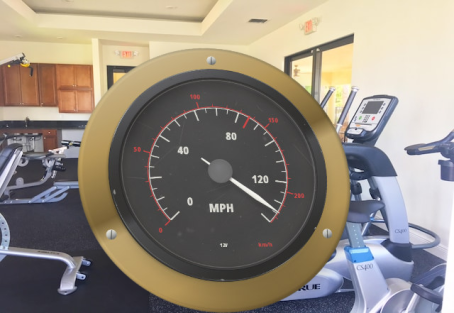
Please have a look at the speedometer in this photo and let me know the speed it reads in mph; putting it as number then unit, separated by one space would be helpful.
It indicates 135 mph
